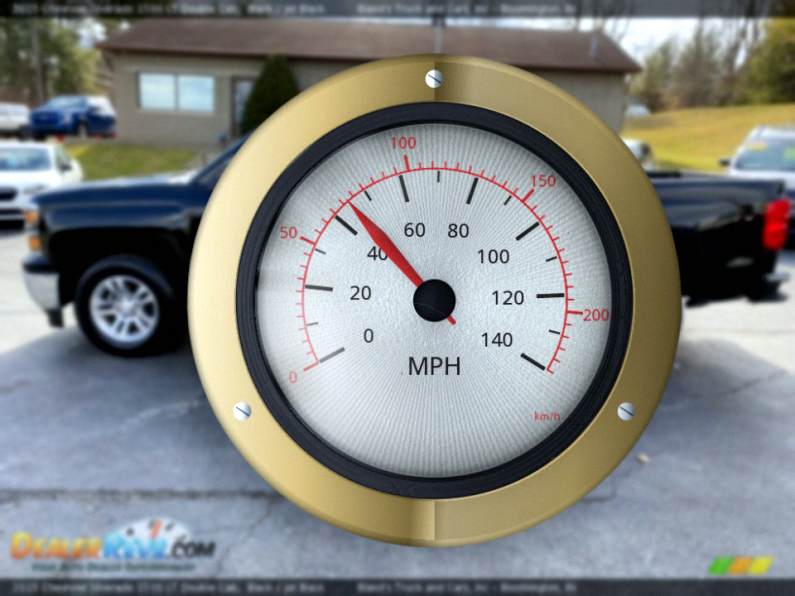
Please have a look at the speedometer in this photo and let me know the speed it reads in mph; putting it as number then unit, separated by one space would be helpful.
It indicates 45 mph
